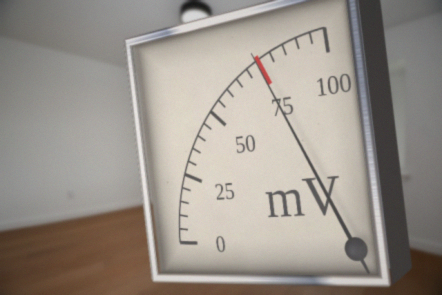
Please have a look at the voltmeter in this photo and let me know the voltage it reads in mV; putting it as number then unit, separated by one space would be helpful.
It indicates 75 mV
